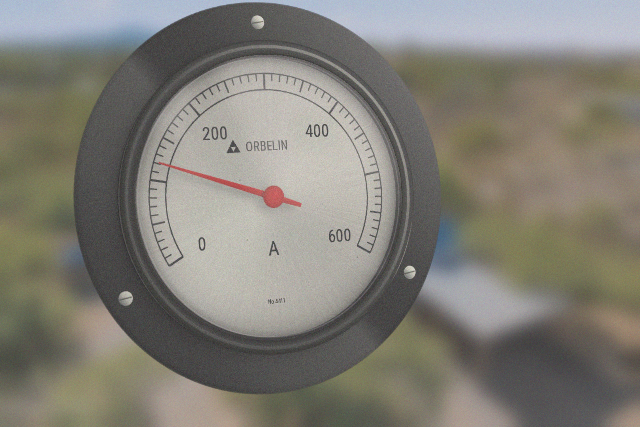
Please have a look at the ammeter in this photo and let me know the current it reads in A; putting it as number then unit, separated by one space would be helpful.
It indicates 120 A
